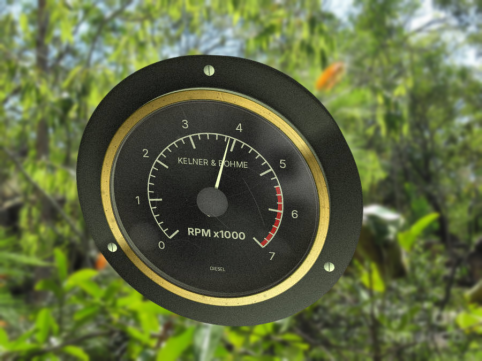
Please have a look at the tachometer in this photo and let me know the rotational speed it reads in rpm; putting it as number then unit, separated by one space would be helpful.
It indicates 3900 rpm
